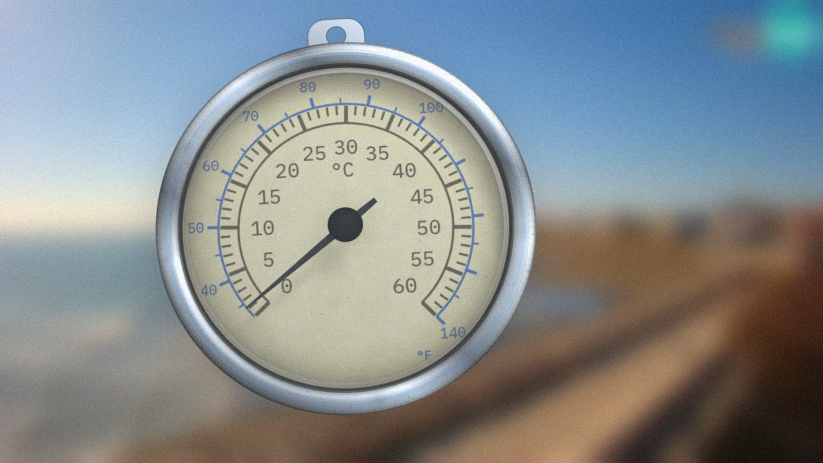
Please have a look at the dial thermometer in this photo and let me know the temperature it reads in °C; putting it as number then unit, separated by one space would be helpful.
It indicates 1 °C
